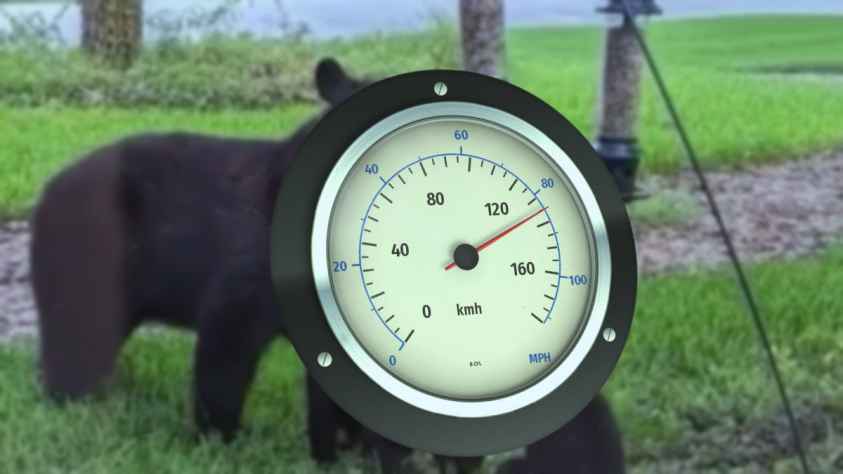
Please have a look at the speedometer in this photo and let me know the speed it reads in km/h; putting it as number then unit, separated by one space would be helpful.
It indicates 135 km/h
